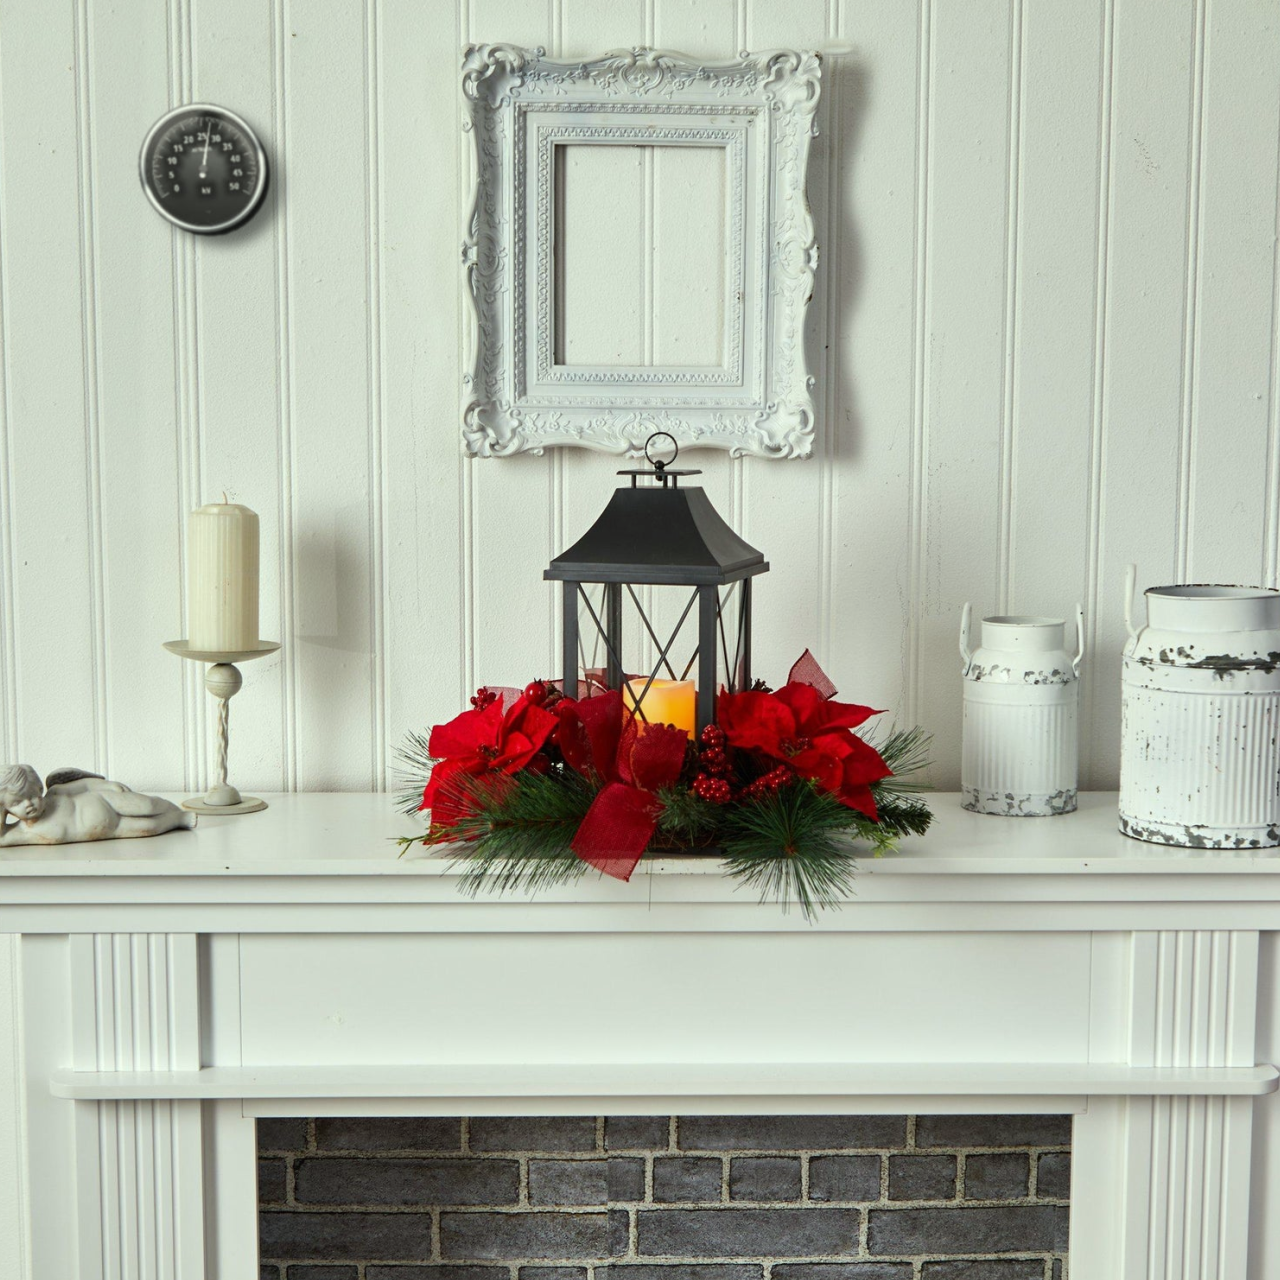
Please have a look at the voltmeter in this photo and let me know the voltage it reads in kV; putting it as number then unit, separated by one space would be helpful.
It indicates 27.5 kV
